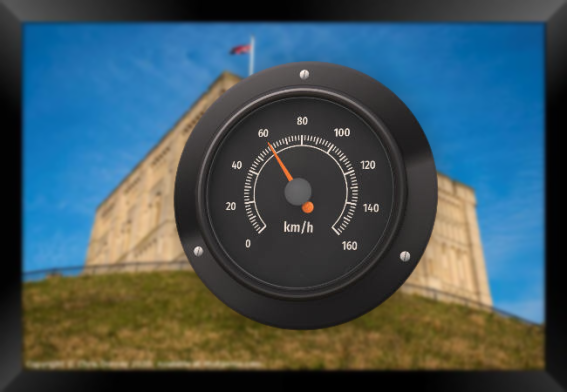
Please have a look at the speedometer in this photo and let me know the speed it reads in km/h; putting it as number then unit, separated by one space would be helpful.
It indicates 60 km/h
